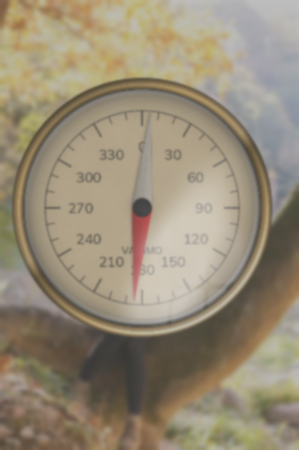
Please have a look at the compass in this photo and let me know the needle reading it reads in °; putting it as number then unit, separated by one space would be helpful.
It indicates 185 °
